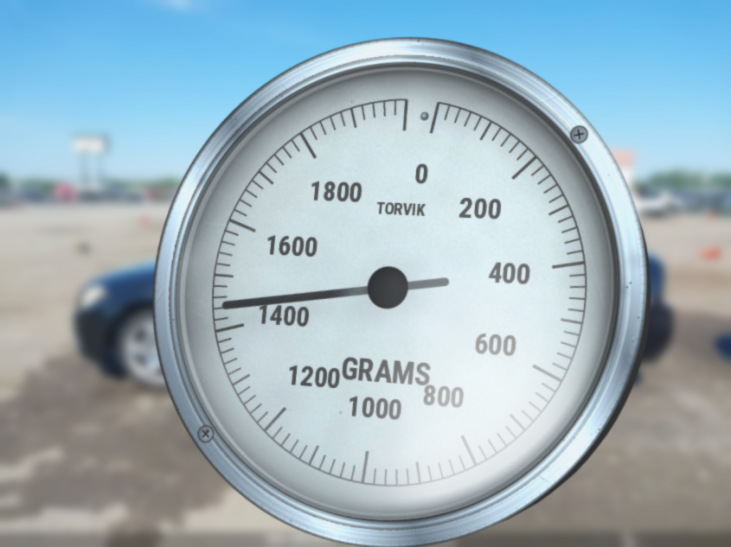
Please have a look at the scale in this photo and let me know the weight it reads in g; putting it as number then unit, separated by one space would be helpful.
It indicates 1440 g
